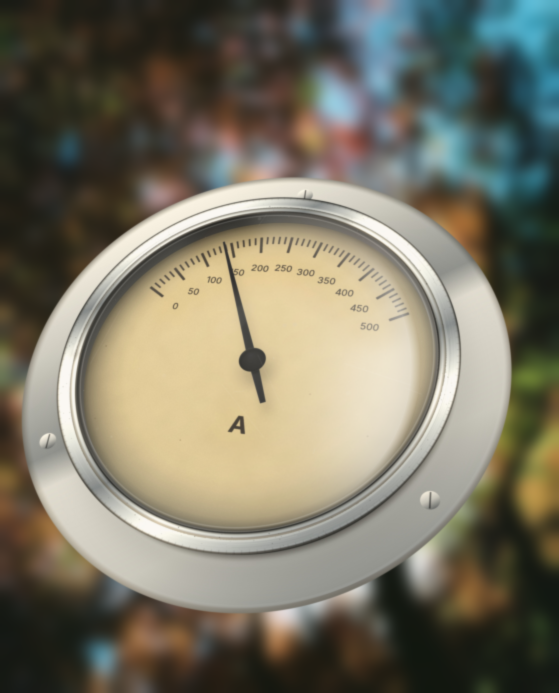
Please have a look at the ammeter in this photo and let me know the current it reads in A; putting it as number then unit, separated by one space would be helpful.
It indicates 140 A
